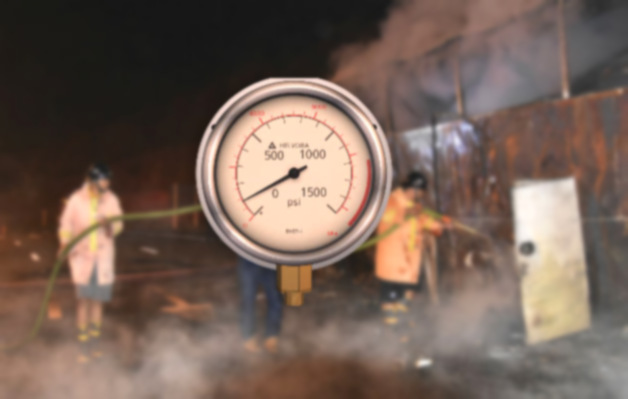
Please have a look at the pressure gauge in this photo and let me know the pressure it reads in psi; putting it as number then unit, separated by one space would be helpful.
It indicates 100 psi
